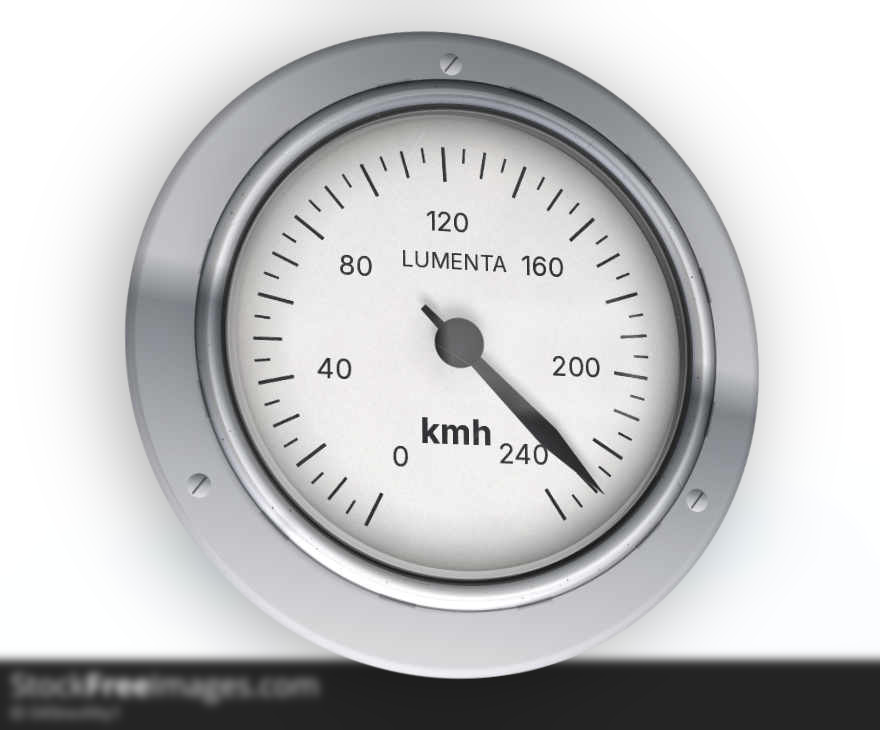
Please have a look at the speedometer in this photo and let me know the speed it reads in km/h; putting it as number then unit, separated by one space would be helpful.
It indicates 230 km/h
